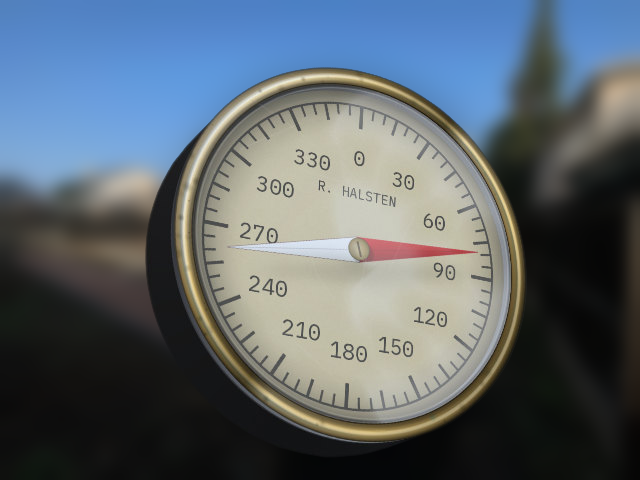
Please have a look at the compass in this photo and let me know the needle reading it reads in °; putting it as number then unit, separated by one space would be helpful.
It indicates 80 °
